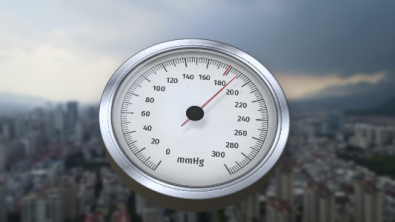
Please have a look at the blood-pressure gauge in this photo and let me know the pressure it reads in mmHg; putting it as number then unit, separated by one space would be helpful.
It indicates 190 mmHg
